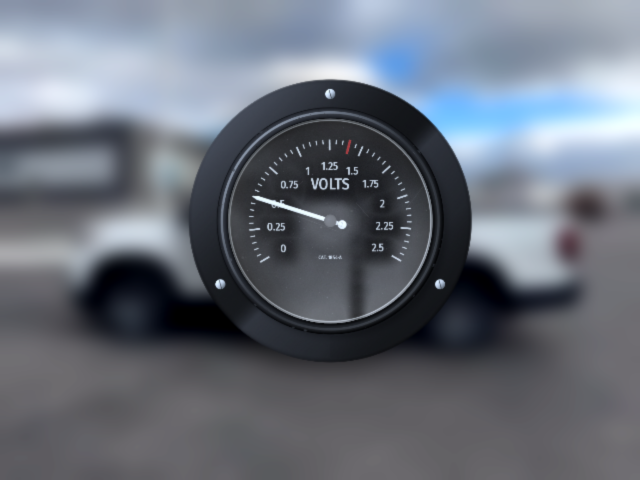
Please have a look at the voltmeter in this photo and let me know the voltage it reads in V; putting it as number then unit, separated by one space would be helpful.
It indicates 0.5 V
